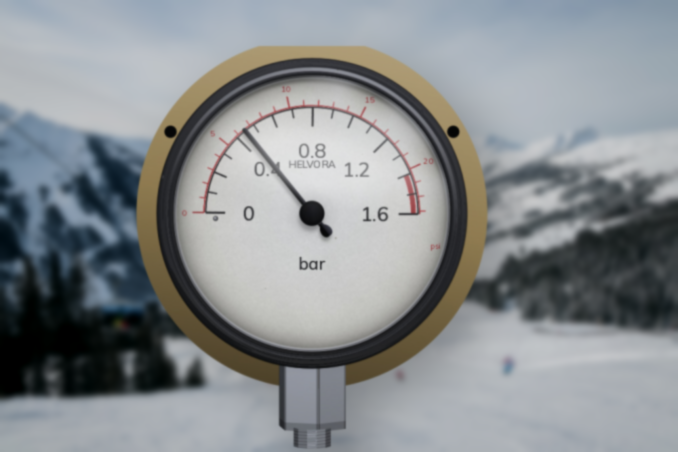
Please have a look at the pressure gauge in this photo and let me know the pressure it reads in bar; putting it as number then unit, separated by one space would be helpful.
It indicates 0.45 bar
